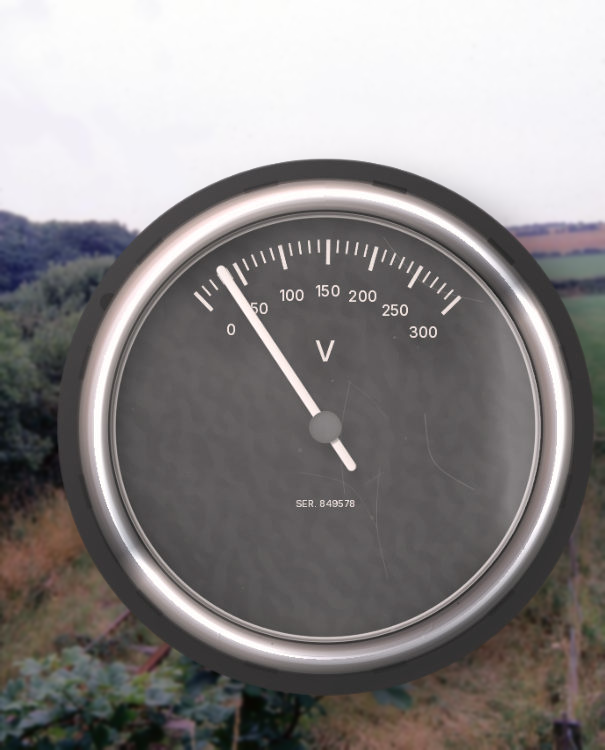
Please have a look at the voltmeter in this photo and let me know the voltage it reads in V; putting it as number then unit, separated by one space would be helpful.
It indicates 35 V
